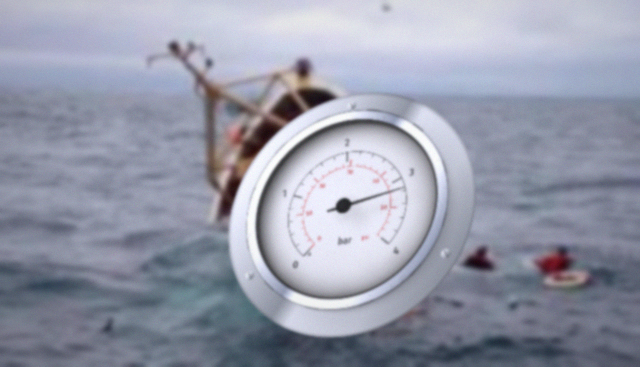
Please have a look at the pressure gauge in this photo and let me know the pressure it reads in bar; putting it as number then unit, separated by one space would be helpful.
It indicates 3.2 bar
